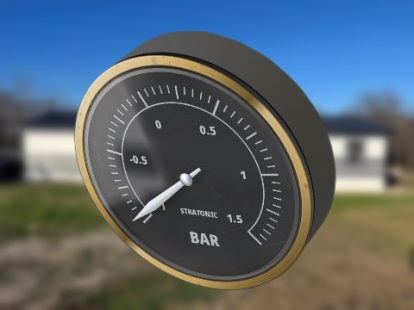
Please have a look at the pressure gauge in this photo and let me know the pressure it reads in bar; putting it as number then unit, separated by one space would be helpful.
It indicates -0.95 bar
